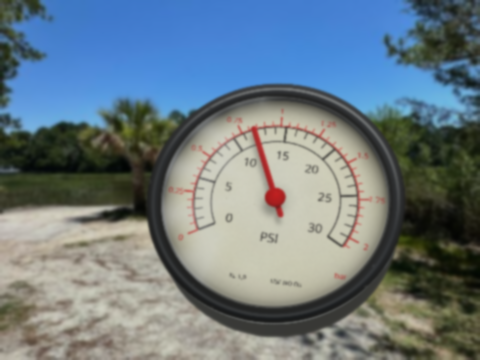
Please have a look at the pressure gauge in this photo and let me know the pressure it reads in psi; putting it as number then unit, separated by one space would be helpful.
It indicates 12 psi
